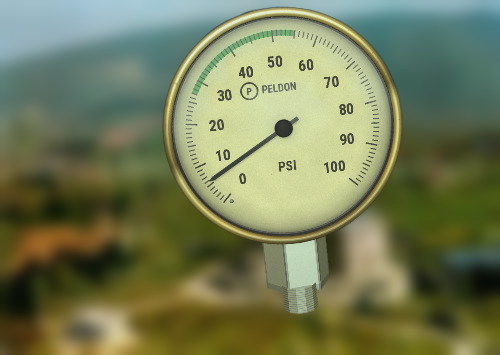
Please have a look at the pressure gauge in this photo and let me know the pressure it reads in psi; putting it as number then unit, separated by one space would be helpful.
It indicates 6 psi
